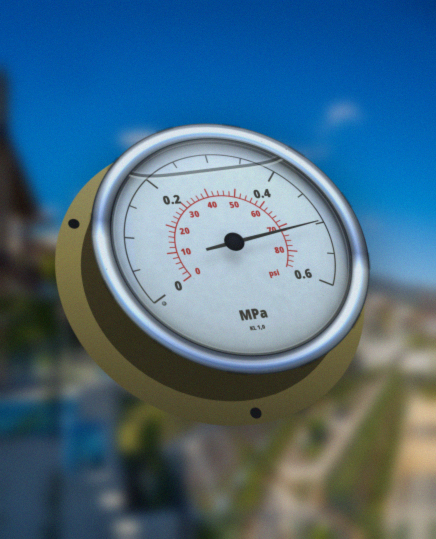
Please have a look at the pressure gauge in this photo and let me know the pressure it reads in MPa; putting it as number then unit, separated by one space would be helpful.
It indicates 0.5 MPa
